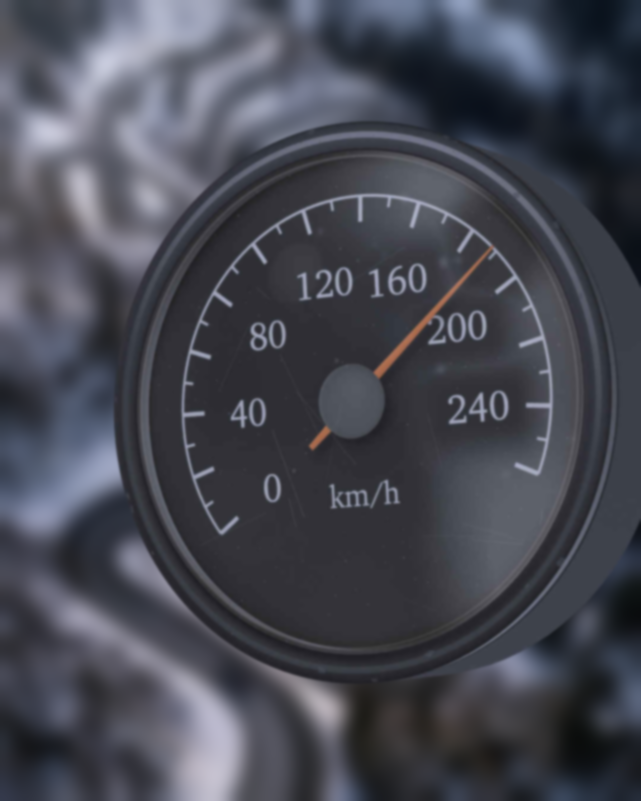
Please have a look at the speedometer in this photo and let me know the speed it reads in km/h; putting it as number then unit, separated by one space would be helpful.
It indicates 190 km/h
